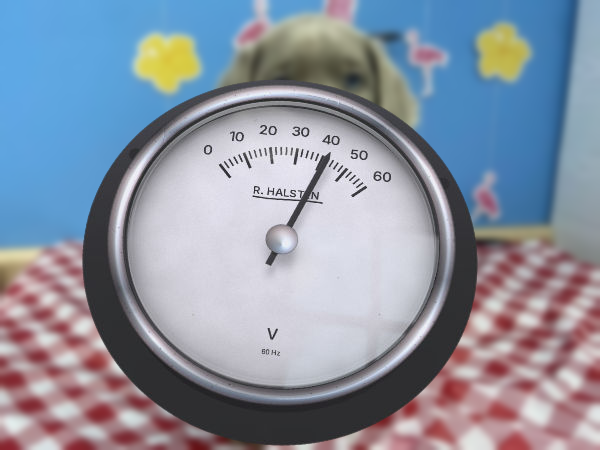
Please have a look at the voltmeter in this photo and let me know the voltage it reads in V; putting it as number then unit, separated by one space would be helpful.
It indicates 42 V
